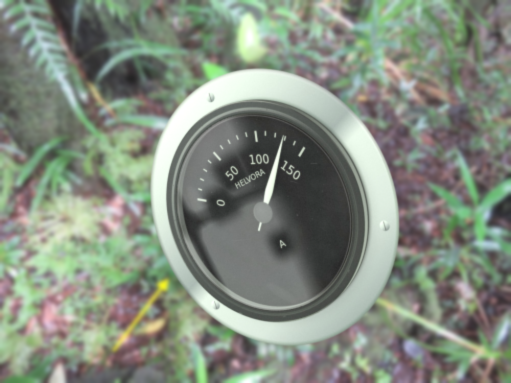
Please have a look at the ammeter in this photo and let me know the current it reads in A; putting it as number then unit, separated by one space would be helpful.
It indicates 130 A
